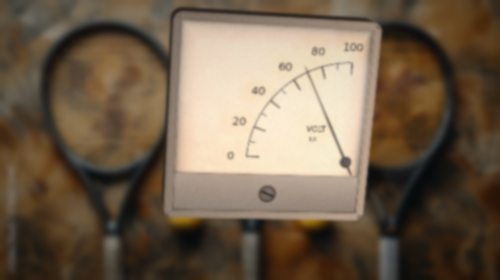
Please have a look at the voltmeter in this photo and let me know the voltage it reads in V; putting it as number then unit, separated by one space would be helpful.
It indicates 70 V
